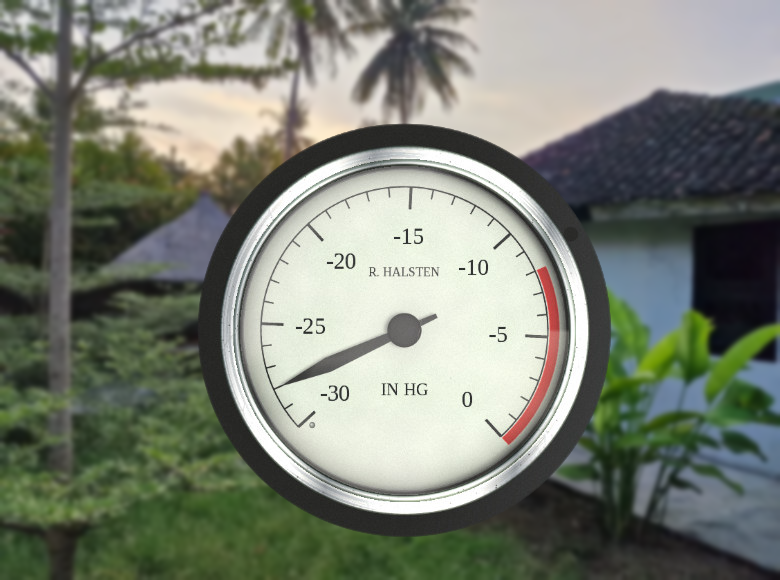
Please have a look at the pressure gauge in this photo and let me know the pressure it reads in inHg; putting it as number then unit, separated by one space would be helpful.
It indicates -28 inHg
